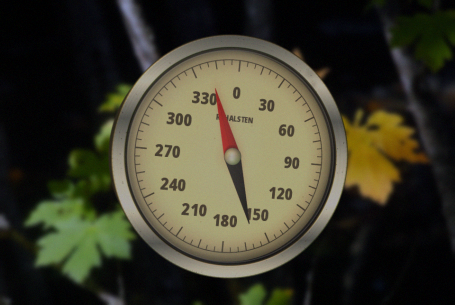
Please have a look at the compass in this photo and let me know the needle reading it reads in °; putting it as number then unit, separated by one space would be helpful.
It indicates 340 °
